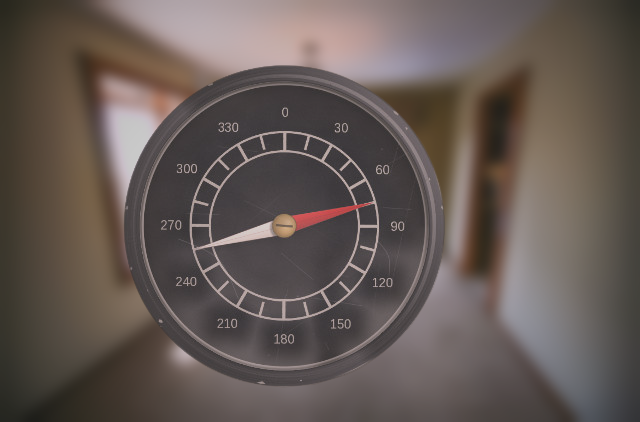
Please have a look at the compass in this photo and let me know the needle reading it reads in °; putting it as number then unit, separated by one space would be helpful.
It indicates 75 °
